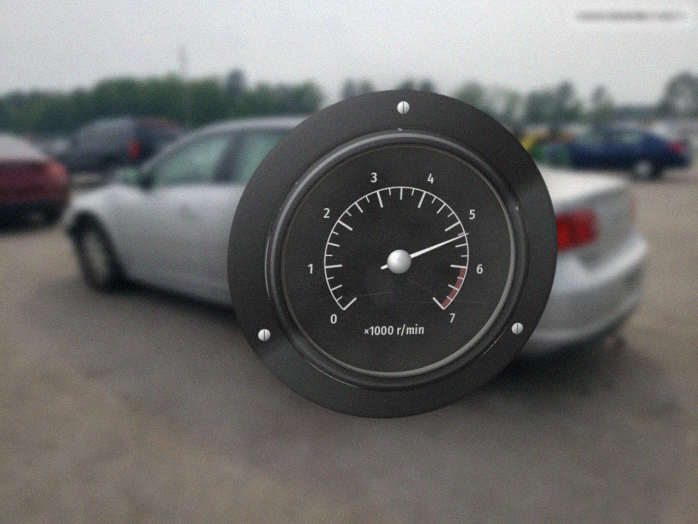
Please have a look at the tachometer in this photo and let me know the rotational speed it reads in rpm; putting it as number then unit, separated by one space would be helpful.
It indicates 5250 rpm
